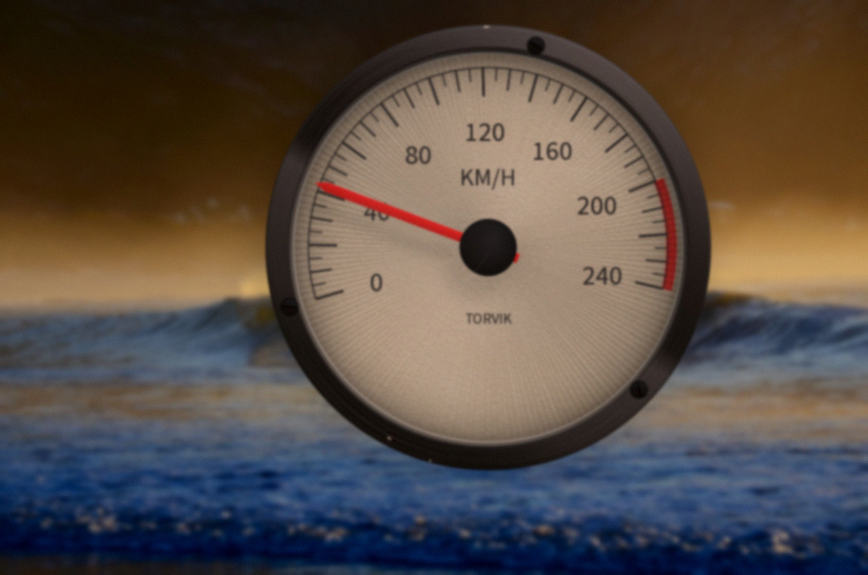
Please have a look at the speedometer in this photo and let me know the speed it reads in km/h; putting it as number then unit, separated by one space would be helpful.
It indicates 42.5 km/h
